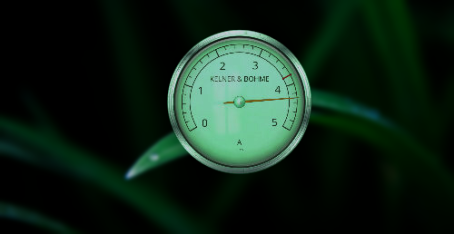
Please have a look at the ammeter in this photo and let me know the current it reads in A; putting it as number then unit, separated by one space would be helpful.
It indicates 4.3 A
